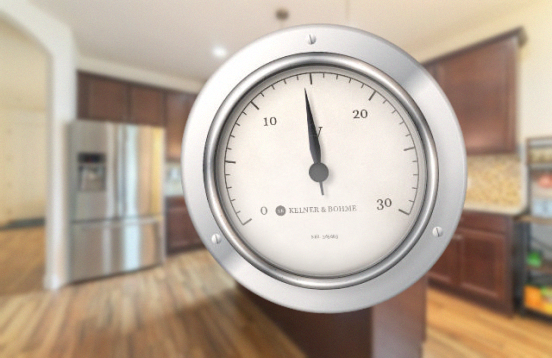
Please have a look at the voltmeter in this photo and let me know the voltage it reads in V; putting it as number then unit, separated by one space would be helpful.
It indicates 14.5 V
